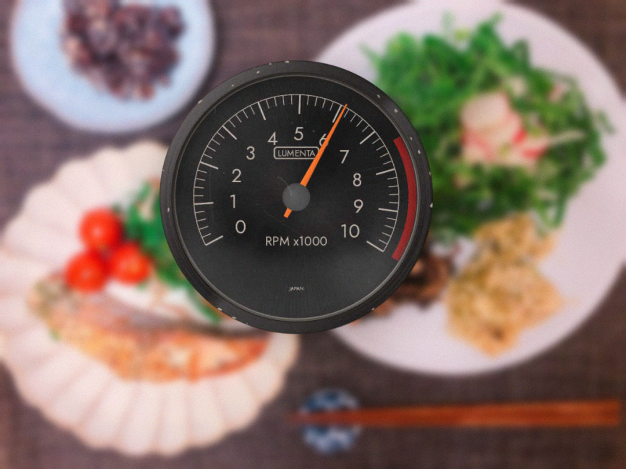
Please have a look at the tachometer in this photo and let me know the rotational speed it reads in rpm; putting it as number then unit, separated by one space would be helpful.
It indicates 6100 rpm
